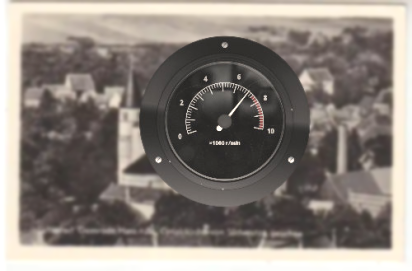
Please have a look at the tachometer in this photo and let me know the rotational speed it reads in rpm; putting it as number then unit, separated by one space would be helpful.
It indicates 7000 rpm
